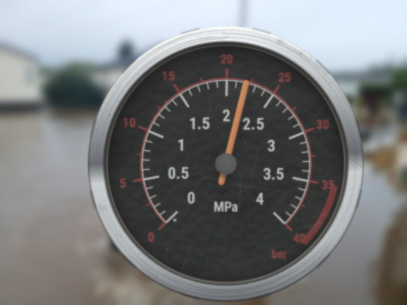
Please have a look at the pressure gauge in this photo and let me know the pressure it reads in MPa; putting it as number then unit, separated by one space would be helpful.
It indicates 2.2 MPa
